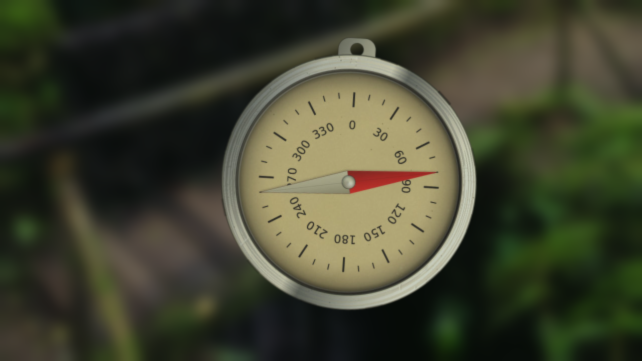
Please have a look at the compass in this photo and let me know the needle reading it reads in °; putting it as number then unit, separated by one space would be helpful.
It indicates 80 °
